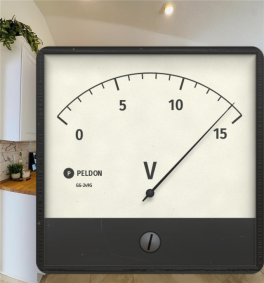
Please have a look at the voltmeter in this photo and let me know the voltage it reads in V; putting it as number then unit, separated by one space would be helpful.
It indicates 14 V
